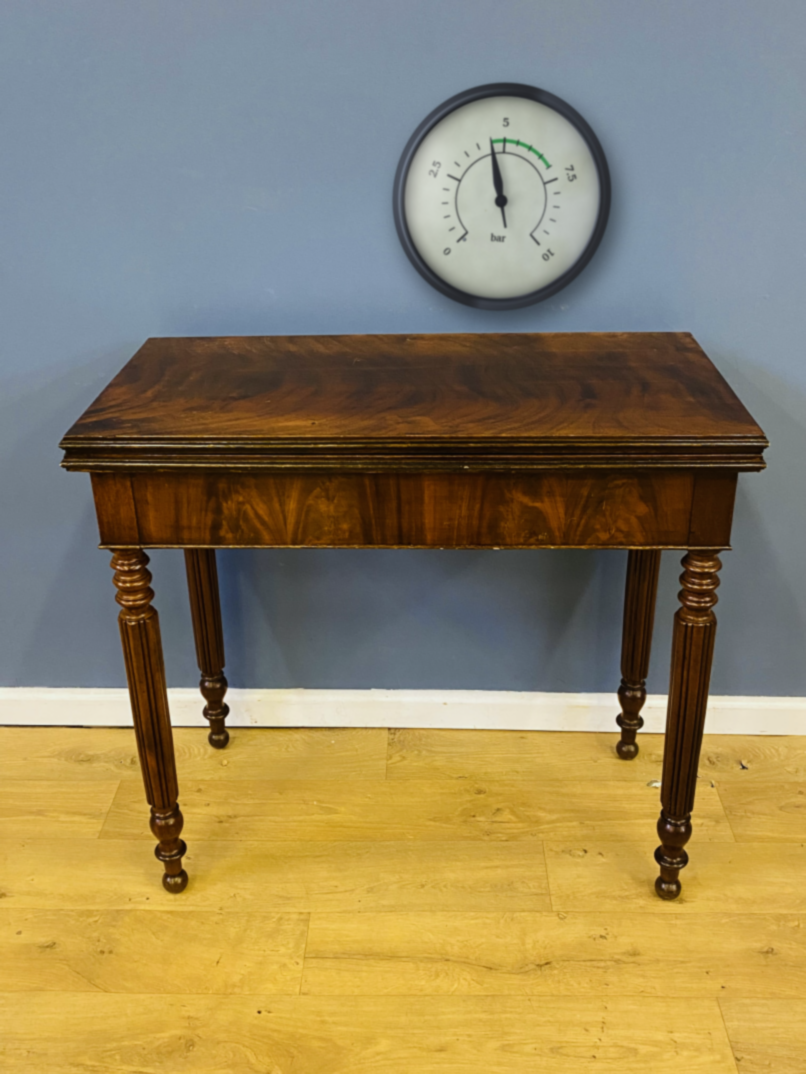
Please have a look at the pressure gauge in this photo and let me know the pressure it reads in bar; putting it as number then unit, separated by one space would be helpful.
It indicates 4.5 bar
